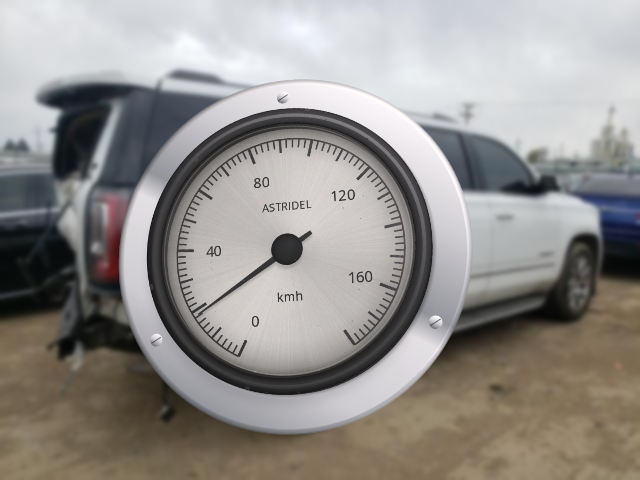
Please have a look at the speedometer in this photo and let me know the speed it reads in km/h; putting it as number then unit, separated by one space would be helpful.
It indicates 18 km/h
